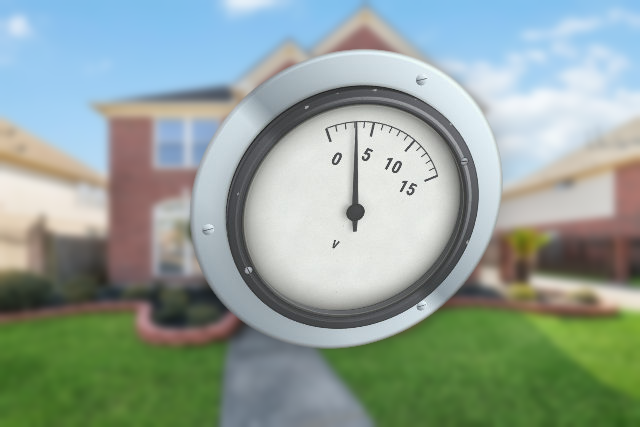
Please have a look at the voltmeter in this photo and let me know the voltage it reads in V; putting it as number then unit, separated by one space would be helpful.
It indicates 3 V
